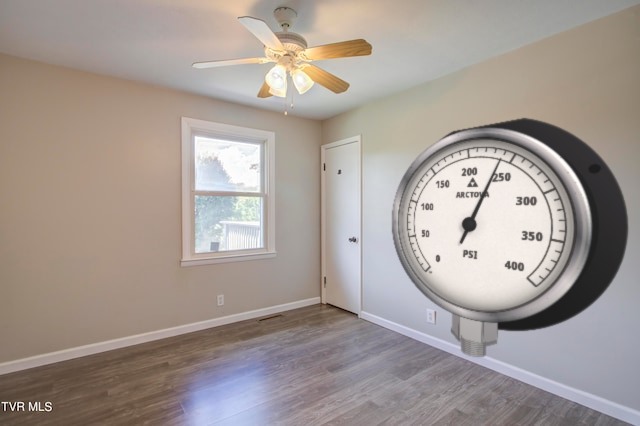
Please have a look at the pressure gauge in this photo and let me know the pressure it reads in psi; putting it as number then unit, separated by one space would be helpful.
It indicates 240 psi
